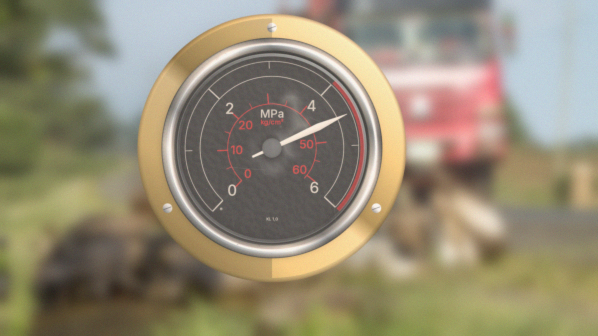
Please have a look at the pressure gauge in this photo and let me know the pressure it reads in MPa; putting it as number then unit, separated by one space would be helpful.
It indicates 4.5 MPa
